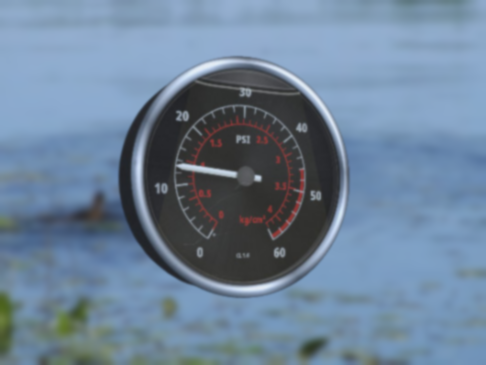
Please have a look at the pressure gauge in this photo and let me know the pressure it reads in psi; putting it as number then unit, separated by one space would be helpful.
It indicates 13 psi
